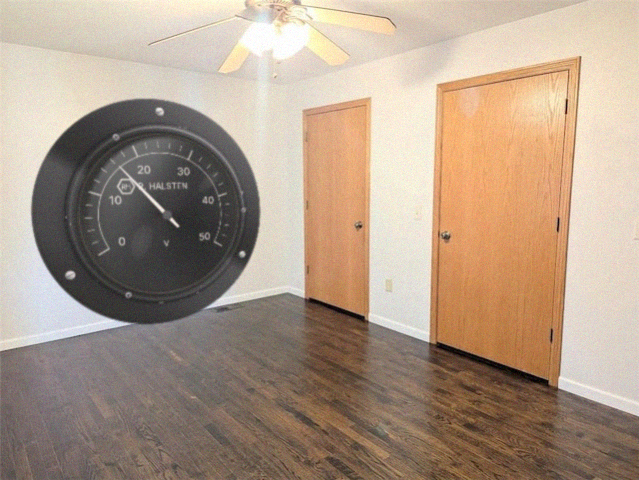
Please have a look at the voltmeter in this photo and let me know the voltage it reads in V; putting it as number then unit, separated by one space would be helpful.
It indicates 16 V
